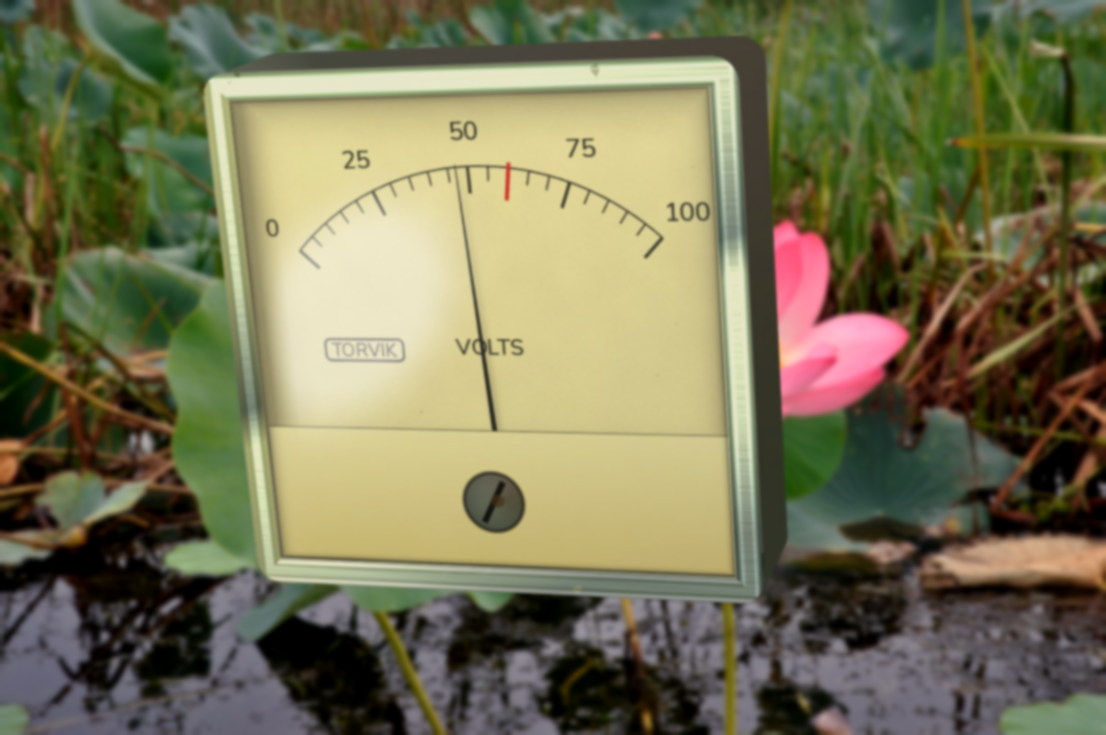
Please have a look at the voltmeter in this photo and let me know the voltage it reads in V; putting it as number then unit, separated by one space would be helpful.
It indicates 47.5 V
